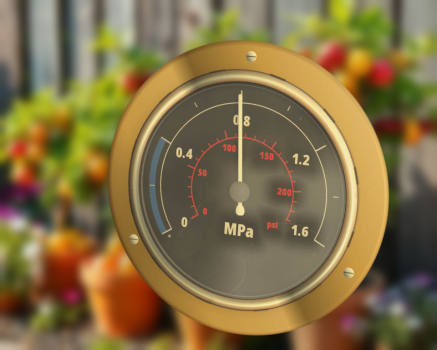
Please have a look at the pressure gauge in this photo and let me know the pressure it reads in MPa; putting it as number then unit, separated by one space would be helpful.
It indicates 0.8 MPa
